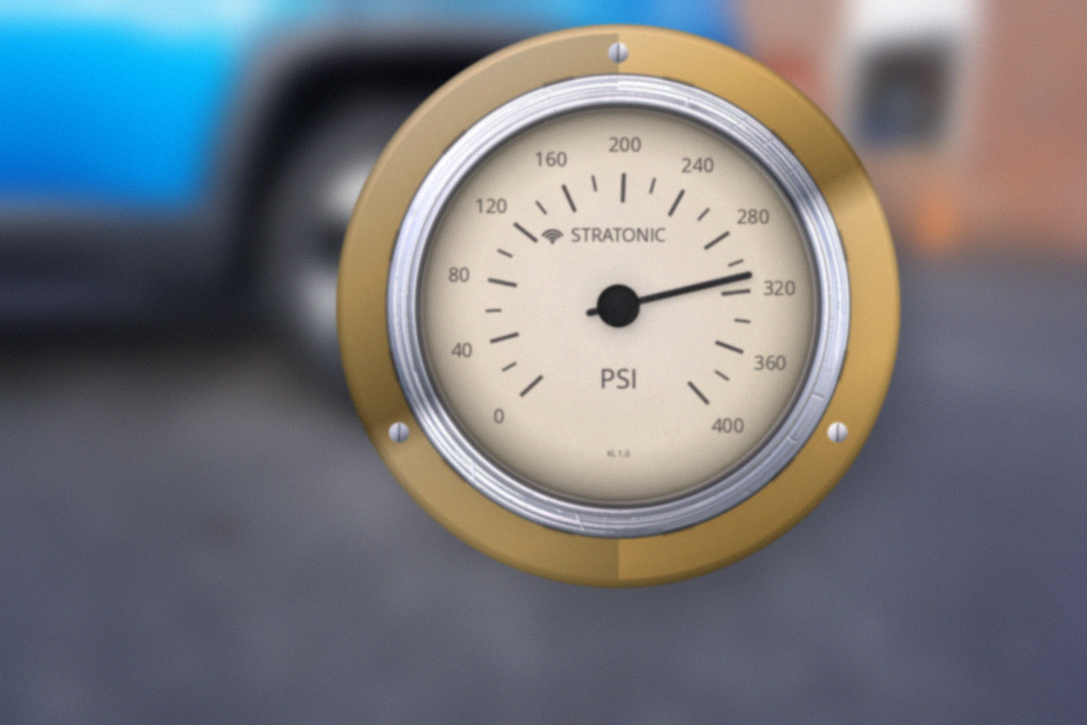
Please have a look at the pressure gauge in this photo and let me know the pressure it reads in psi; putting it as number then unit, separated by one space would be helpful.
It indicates 310 psi
